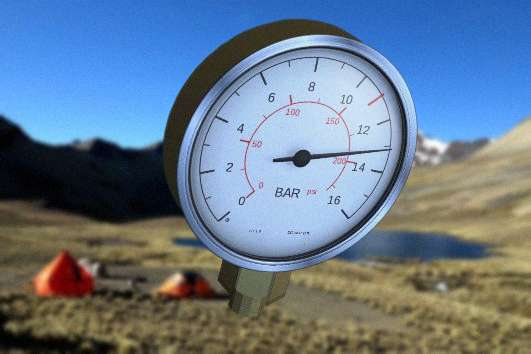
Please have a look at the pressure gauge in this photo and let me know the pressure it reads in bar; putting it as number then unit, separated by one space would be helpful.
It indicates 13 bar
